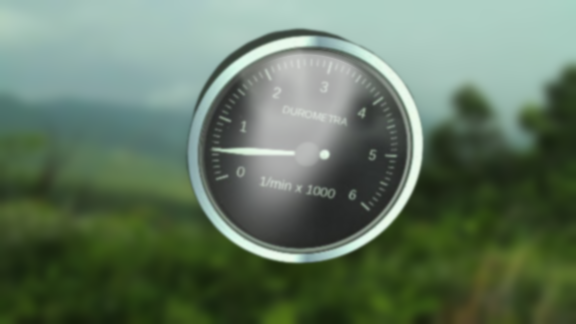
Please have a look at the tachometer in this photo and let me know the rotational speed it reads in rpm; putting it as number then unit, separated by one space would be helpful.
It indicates 500 rpm
